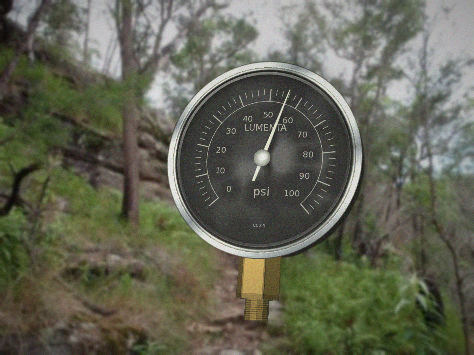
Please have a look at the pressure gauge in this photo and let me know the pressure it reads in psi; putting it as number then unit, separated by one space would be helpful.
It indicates 56 psi
